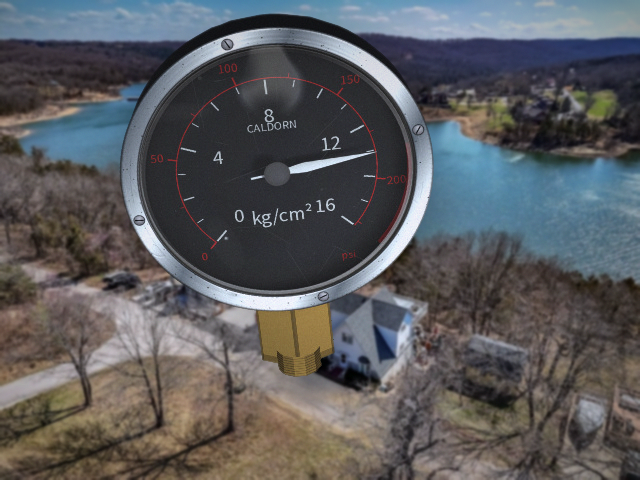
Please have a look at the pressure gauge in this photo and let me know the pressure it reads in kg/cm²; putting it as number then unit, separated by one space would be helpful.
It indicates 13 kg/cm²
